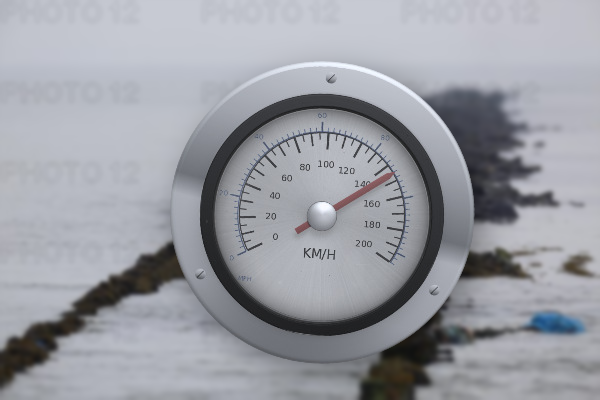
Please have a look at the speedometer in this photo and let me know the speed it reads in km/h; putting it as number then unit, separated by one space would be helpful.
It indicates 145 km/h
